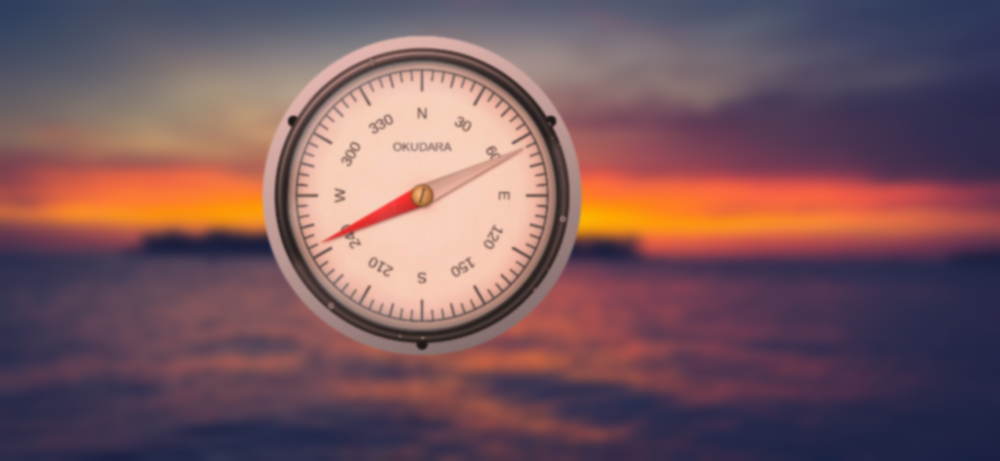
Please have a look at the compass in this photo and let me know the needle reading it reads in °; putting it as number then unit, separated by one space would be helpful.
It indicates 245 °
